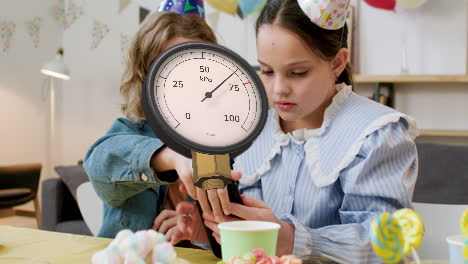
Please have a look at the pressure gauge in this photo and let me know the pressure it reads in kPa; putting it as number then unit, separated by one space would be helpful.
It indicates 67.5 kPa
